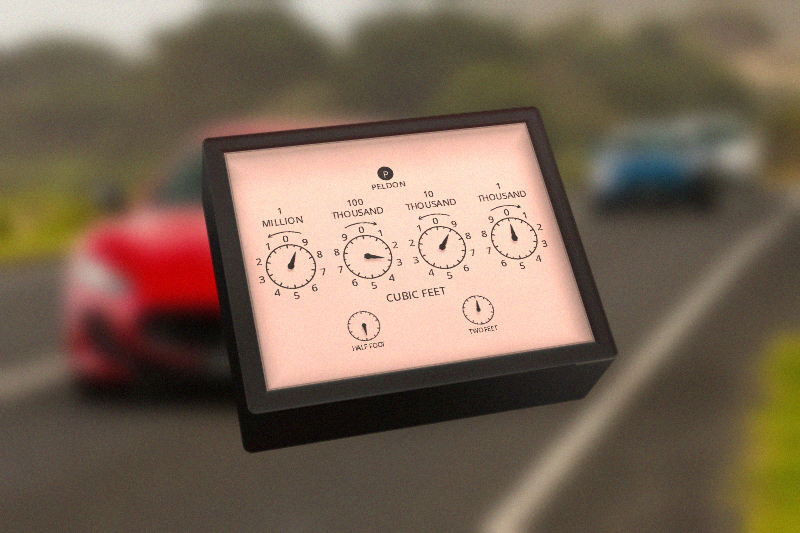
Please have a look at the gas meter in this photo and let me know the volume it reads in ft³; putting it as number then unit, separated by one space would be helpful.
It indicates 929000 ft³
